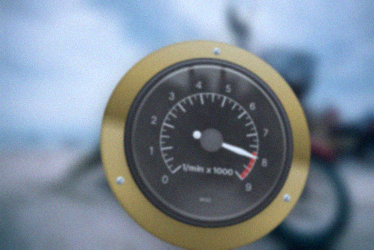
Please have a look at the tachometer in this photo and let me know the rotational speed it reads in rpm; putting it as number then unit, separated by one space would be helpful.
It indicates 8000 rpm
